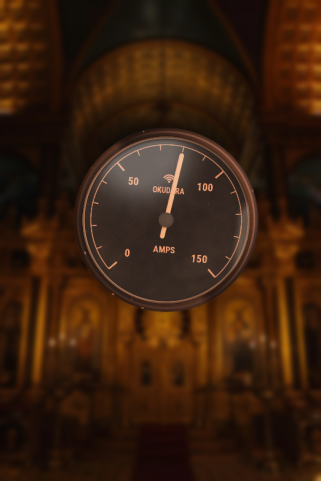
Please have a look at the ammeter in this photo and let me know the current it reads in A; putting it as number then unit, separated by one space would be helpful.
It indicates 80 A
